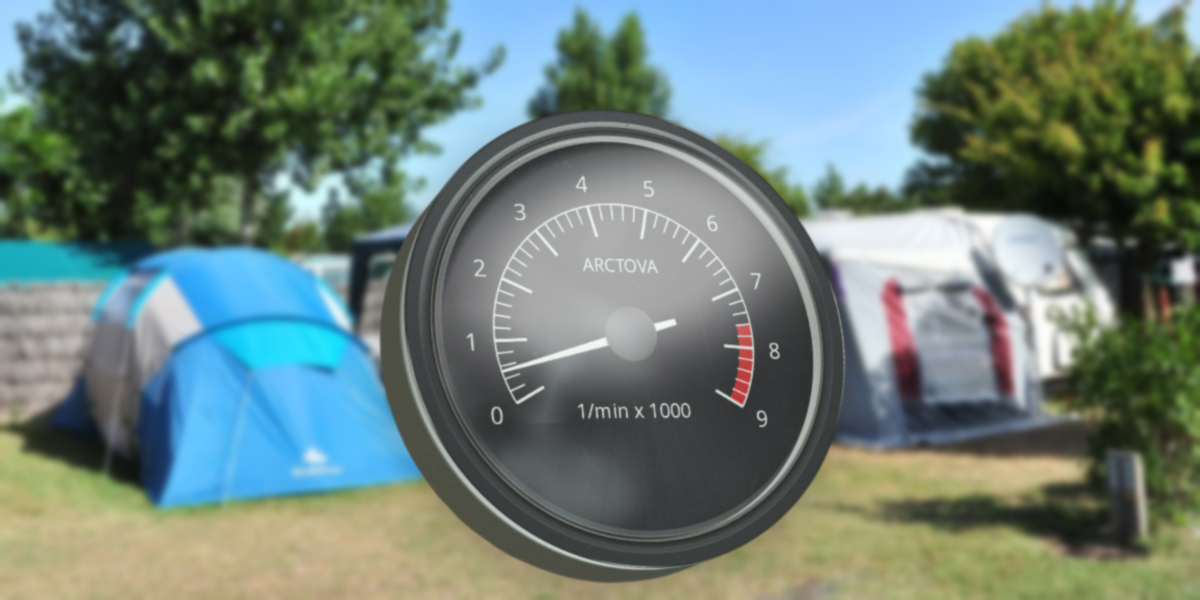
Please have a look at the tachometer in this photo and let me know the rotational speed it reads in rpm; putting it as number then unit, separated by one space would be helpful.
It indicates 500 rpm
